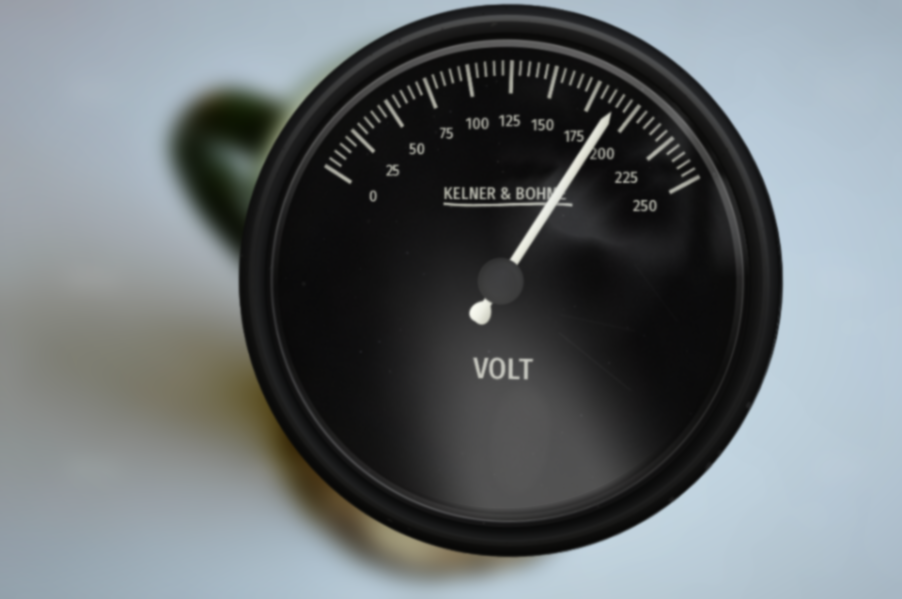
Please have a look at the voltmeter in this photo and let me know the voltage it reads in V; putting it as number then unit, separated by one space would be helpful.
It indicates 190 V
